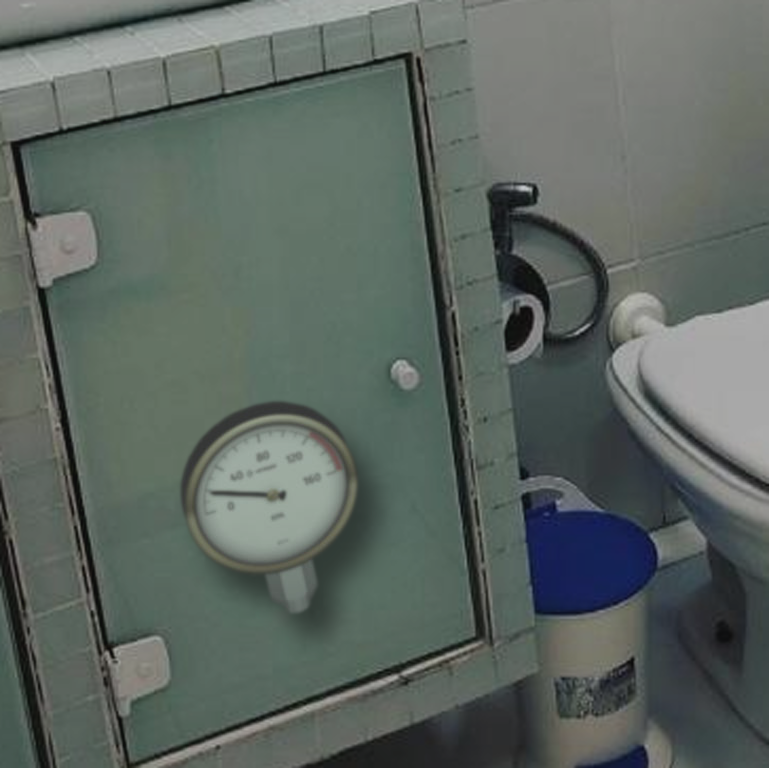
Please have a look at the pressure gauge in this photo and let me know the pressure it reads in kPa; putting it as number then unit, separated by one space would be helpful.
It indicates 20 kPa
